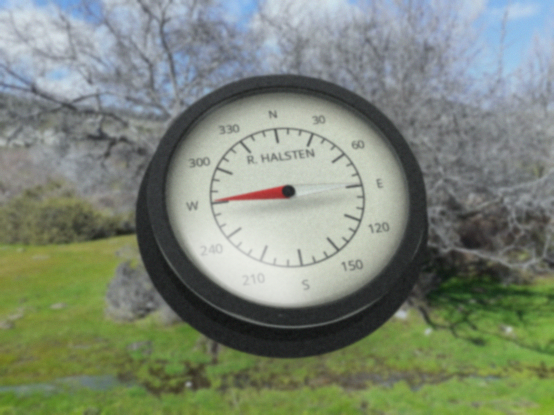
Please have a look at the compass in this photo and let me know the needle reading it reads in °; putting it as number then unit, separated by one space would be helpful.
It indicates 270 °
